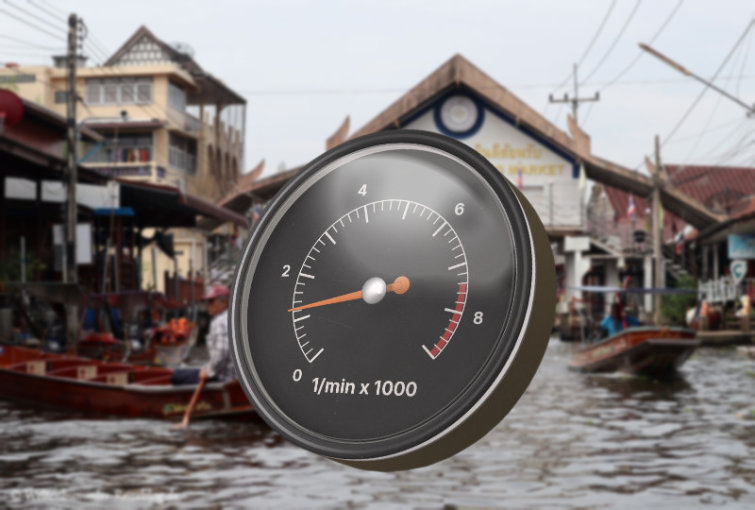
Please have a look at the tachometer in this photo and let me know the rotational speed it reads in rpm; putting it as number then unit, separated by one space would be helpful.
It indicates 1200 rpm
